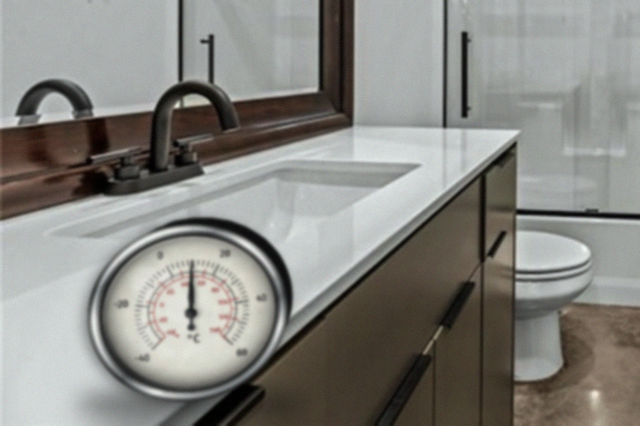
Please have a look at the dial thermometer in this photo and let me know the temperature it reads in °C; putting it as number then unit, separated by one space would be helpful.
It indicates 10 °C
